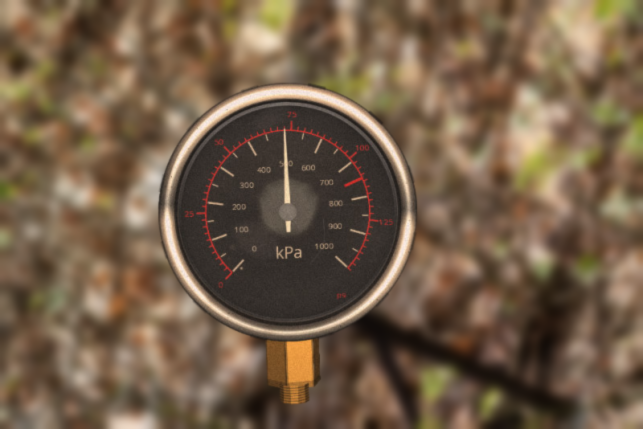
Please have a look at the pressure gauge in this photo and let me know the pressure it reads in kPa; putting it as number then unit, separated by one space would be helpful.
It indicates 500 kPa
